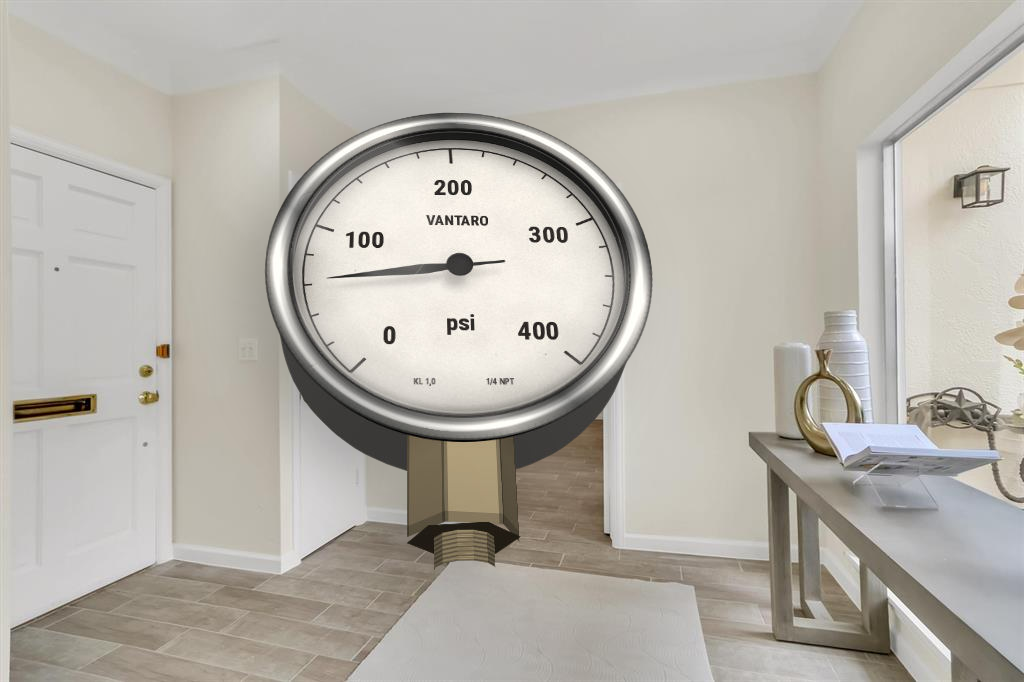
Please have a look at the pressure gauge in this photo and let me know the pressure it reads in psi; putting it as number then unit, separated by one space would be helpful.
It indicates 60 psi
